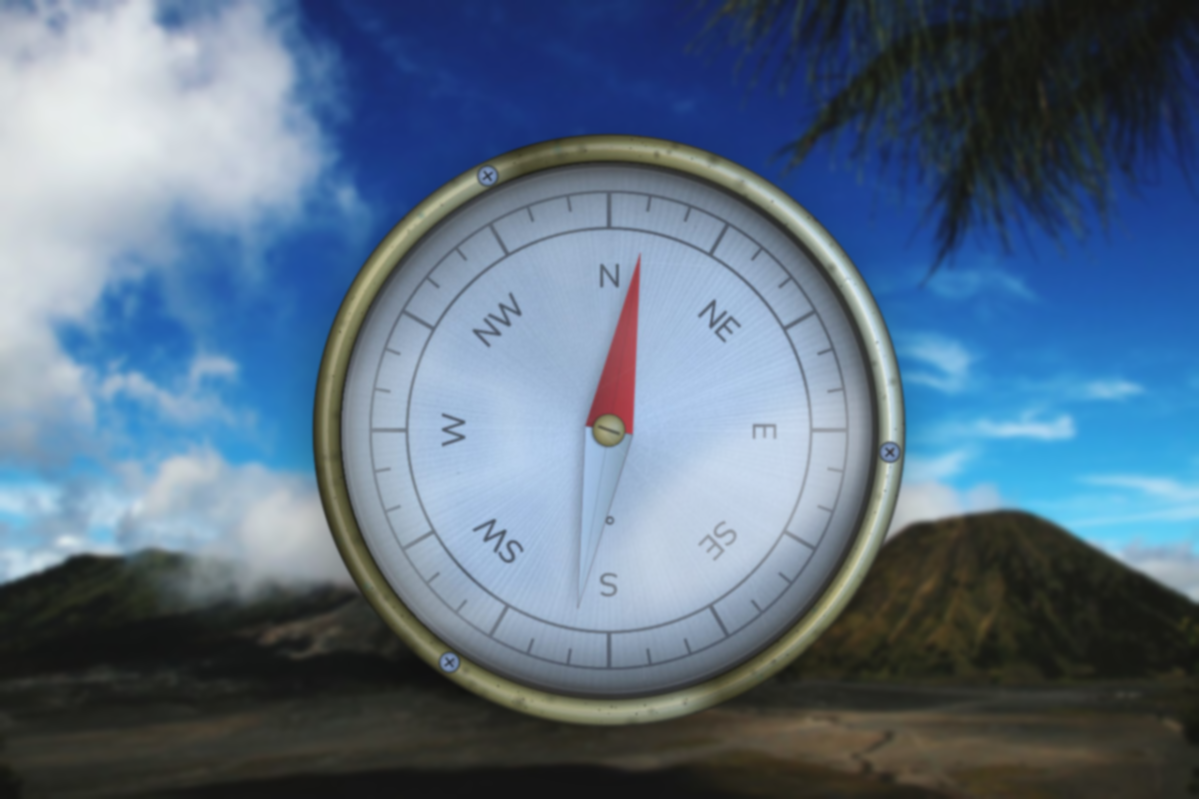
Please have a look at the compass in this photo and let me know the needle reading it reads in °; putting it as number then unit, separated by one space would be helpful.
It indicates 10 °
